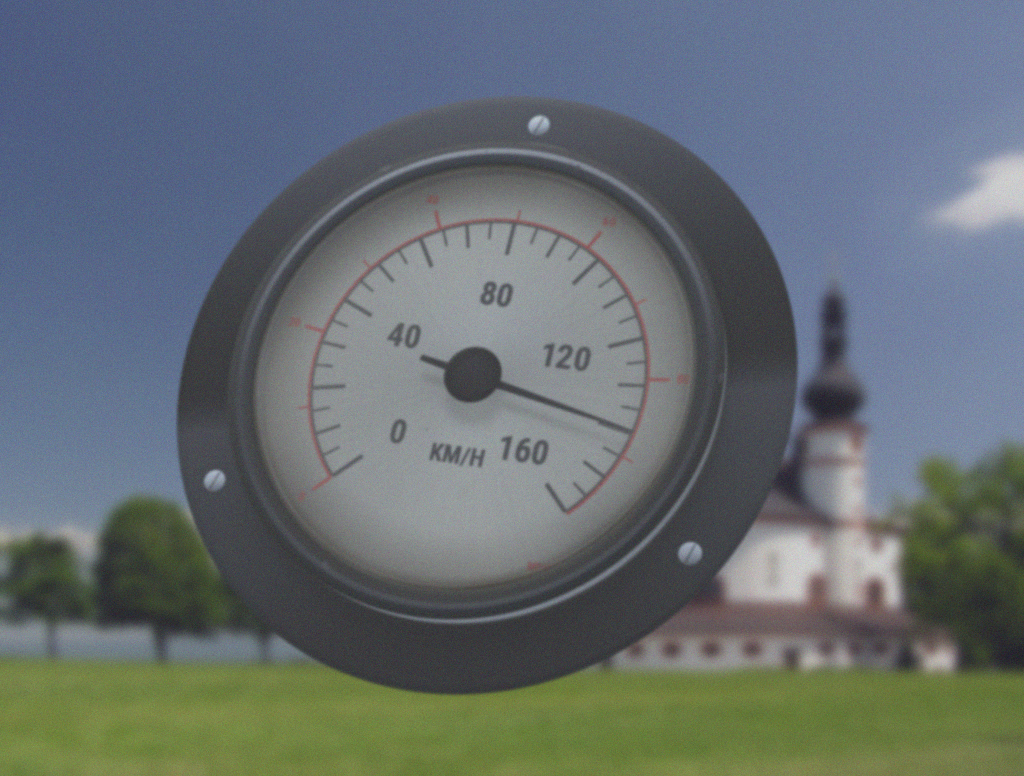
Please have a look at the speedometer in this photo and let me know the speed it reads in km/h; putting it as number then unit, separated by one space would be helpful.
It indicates 140 km/h
